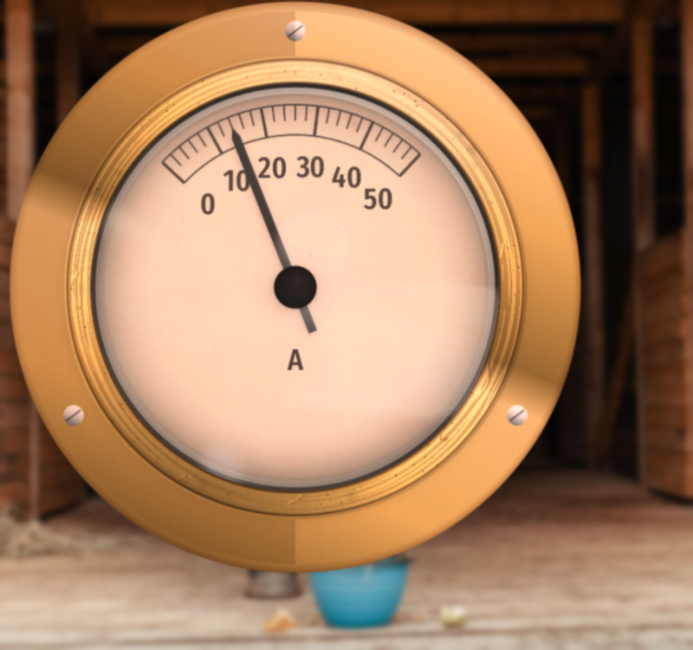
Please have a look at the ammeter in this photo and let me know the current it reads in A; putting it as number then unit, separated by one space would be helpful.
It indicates 14 A
